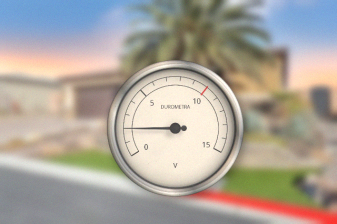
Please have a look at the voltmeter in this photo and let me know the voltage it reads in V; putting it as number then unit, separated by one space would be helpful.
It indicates 2 V
